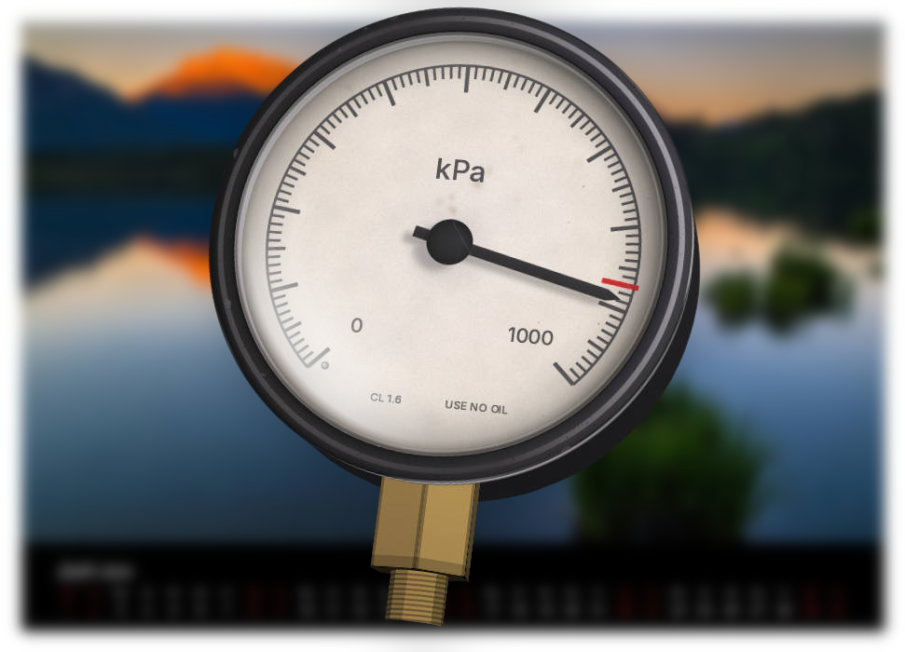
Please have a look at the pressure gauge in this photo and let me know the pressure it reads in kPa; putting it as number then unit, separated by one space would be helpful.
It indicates 890 kPa
